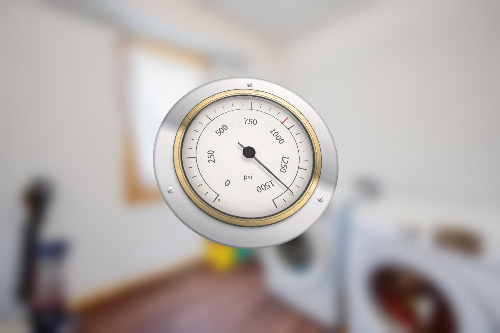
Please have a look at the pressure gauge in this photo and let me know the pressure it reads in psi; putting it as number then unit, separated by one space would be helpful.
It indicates 1400 psi
